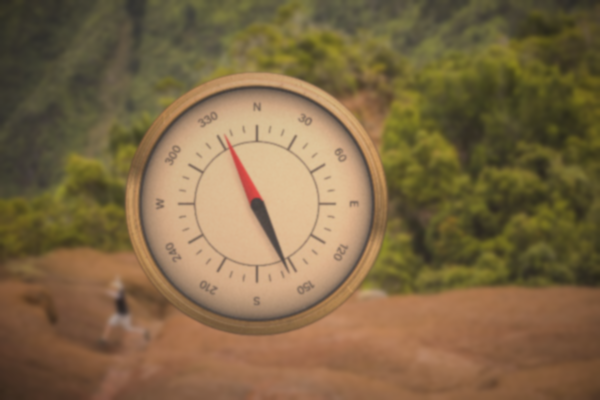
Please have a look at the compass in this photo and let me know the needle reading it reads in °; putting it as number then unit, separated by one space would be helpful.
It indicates 335 °
